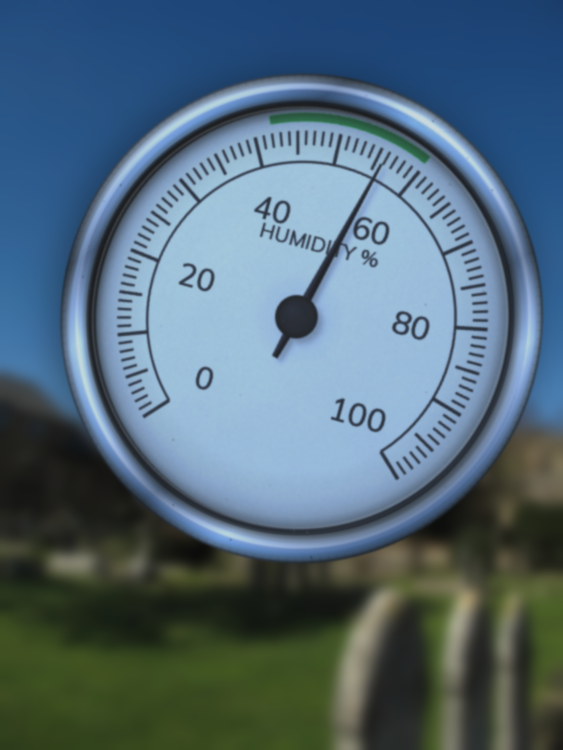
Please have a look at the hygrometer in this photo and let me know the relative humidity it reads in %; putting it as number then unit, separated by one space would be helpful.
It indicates 56 %
